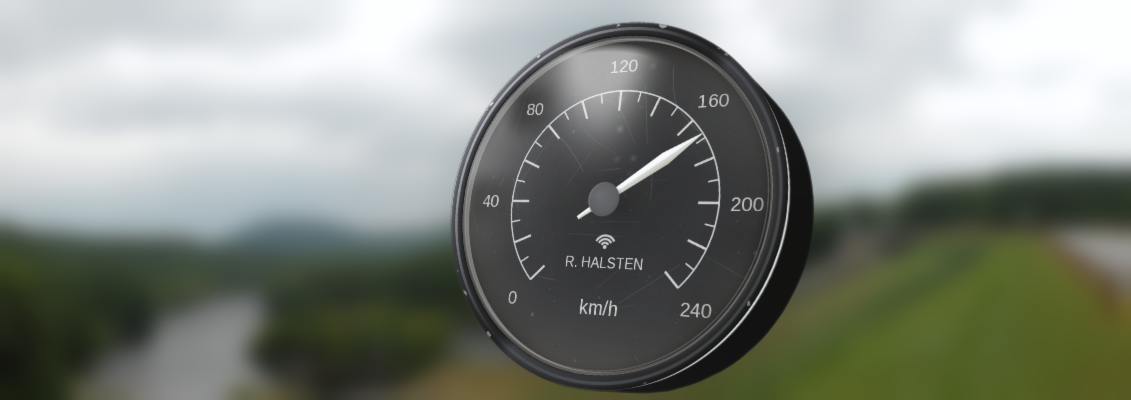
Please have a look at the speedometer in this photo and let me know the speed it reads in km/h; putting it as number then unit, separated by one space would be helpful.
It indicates 170 km/h
